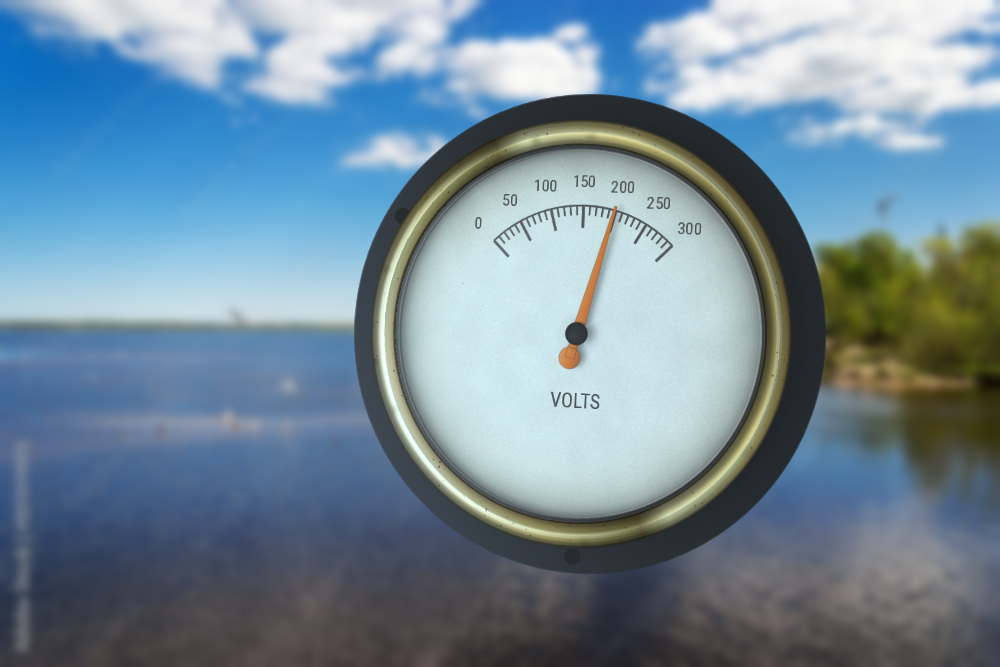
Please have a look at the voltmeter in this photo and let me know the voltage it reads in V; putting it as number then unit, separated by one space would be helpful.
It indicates 200 V
